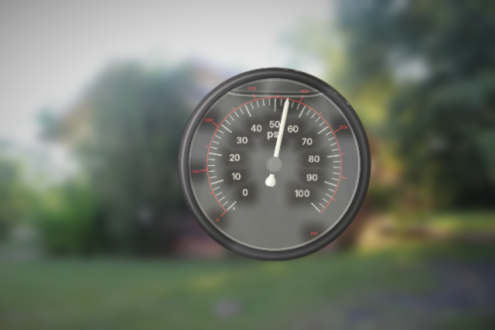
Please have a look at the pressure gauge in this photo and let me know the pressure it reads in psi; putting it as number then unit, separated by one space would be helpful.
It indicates 54 psi
